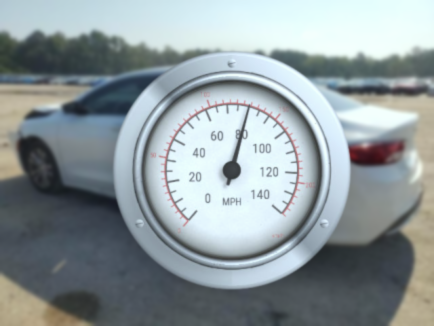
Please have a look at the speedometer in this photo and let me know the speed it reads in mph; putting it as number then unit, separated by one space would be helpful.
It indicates 80 mph
